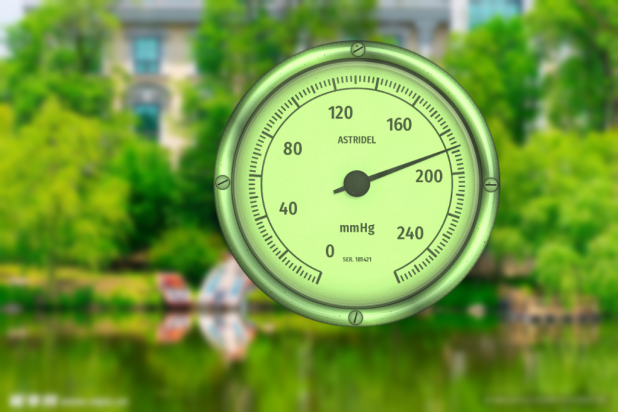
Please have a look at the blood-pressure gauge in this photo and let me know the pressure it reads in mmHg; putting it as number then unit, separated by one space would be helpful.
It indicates 188 mmHg
